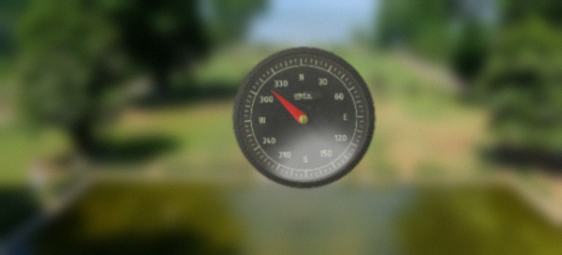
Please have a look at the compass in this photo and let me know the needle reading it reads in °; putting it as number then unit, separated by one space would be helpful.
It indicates 315 °
